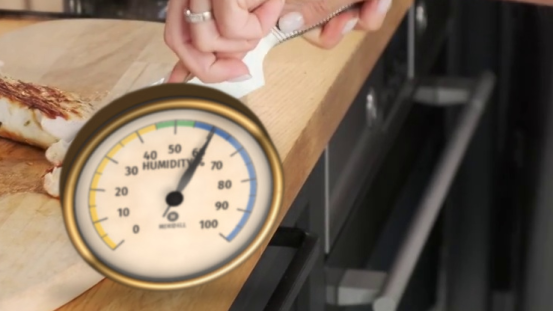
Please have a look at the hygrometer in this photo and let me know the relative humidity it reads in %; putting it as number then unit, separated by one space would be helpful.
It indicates 60 %
